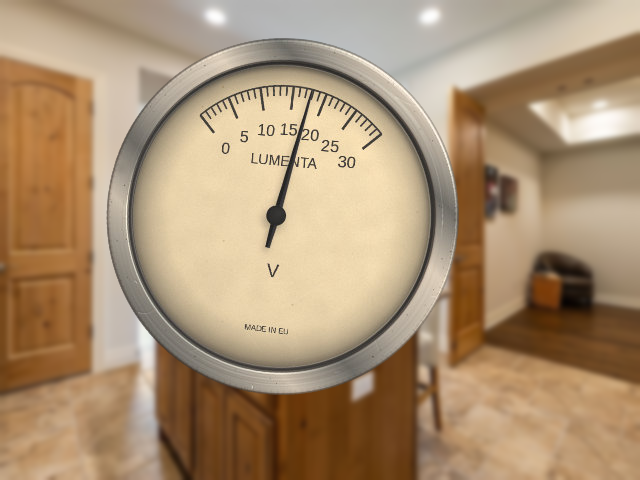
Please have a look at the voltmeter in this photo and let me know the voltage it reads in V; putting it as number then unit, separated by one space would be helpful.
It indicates 18 V
